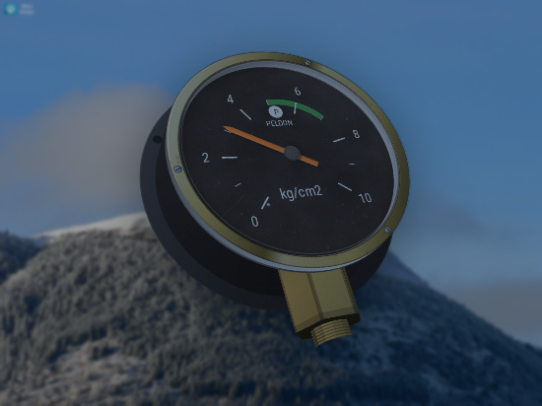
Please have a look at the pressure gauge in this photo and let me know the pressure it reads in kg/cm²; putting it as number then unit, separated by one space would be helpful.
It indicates 3 kg/cm²
